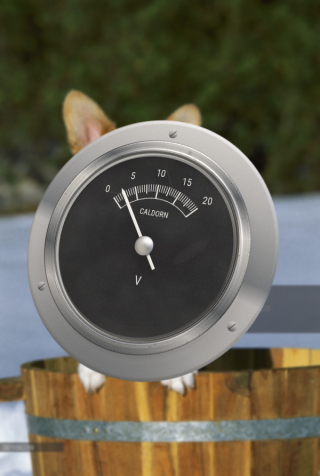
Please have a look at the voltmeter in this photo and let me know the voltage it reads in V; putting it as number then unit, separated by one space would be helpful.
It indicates 2.5 V
